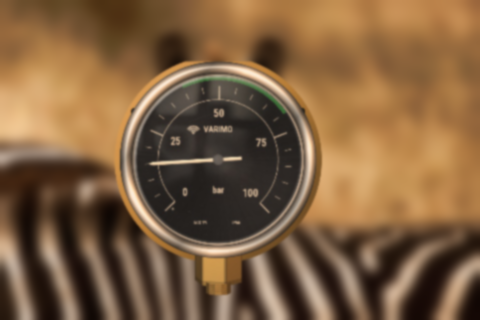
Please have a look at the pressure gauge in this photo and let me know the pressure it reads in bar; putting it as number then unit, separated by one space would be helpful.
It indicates 15 bar
